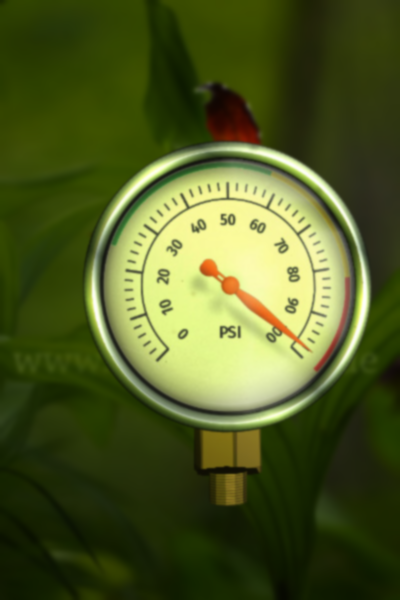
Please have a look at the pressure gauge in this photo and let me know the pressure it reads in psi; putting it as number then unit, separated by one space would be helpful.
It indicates 98 psi
